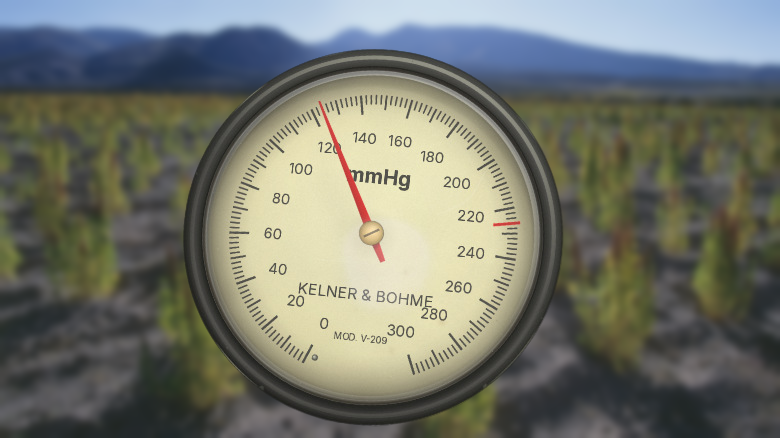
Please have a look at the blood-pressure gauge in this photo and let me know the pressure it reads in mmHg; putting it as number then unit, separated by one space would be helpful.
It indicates 124 mmHg
